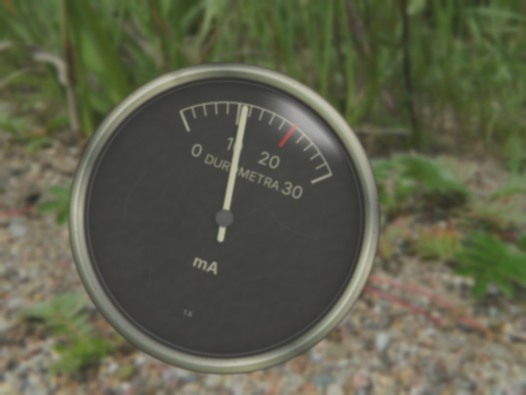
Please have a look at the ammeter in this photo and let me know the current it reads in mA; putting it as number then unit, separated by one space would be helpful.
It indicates 11 mA
